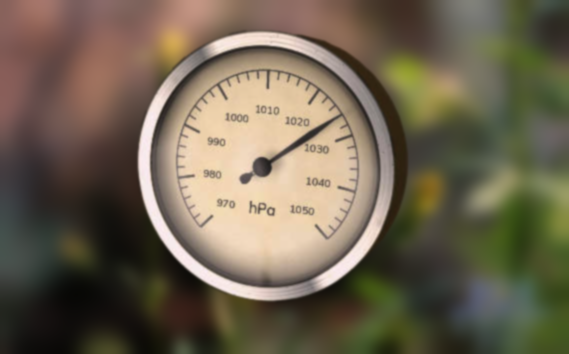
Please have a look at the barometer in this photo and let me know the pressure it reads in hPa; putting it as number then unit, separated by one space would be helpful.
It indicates 1026 hPa
